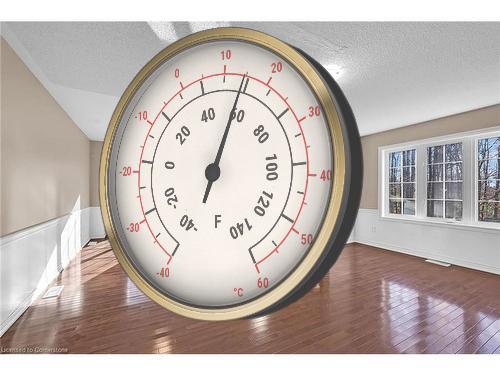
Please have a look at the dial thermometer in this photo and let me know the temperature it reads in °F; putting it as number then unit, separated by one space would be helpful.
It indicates 60 °F
